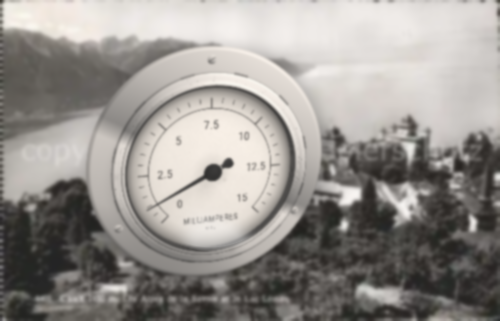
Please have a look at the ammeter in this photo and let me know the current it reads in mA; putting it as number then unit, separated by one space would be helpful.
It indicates 1 mA
